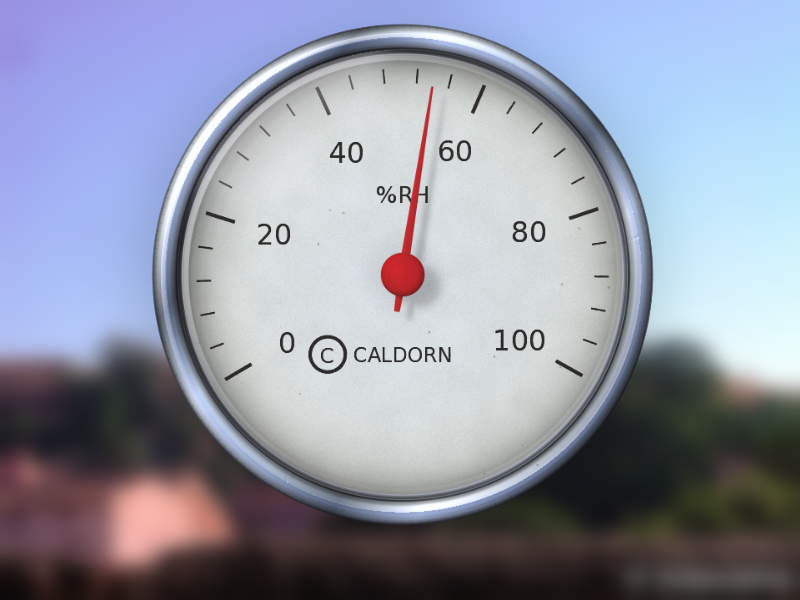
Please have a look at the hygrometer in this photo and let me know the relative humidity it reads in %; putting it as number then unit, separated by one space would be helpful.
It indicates 54 %
